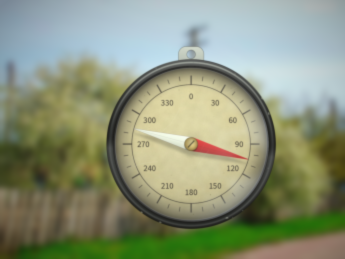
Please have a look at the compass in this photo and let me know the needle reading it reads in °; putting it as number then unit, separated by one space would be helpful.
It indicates 105 °
